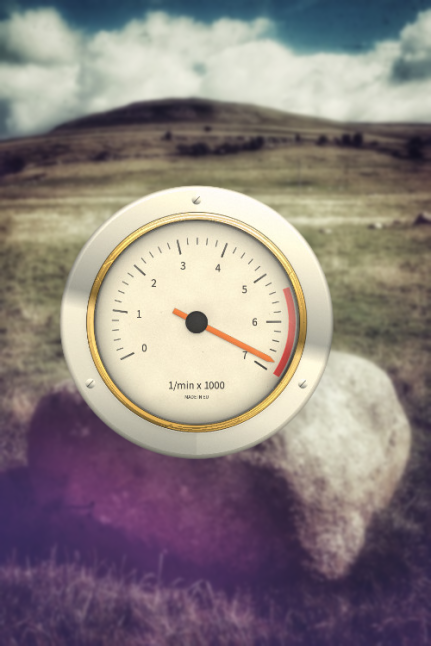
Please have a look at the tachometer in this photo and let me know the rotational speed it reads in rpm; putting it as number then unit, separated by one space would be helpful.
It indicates 6800 rpm
